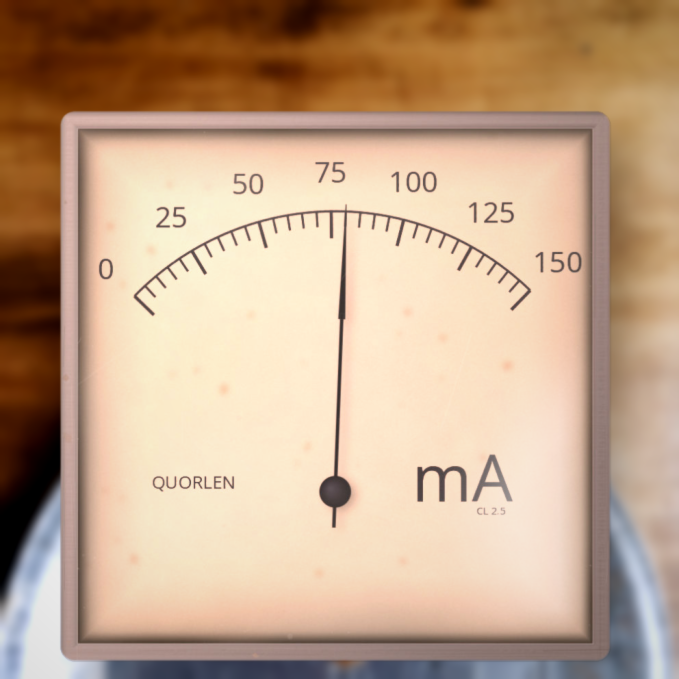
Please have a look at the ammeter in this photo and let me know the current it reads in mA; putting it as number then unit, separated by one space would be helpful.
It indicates 80 mA
